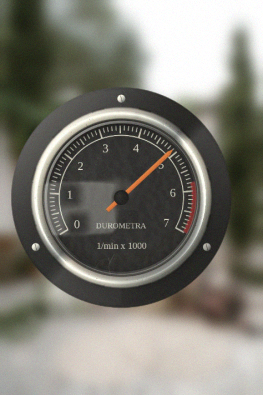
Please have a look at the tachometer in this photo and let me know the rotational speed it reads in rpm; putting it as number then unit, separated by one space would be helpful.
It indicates 4900 rpm
